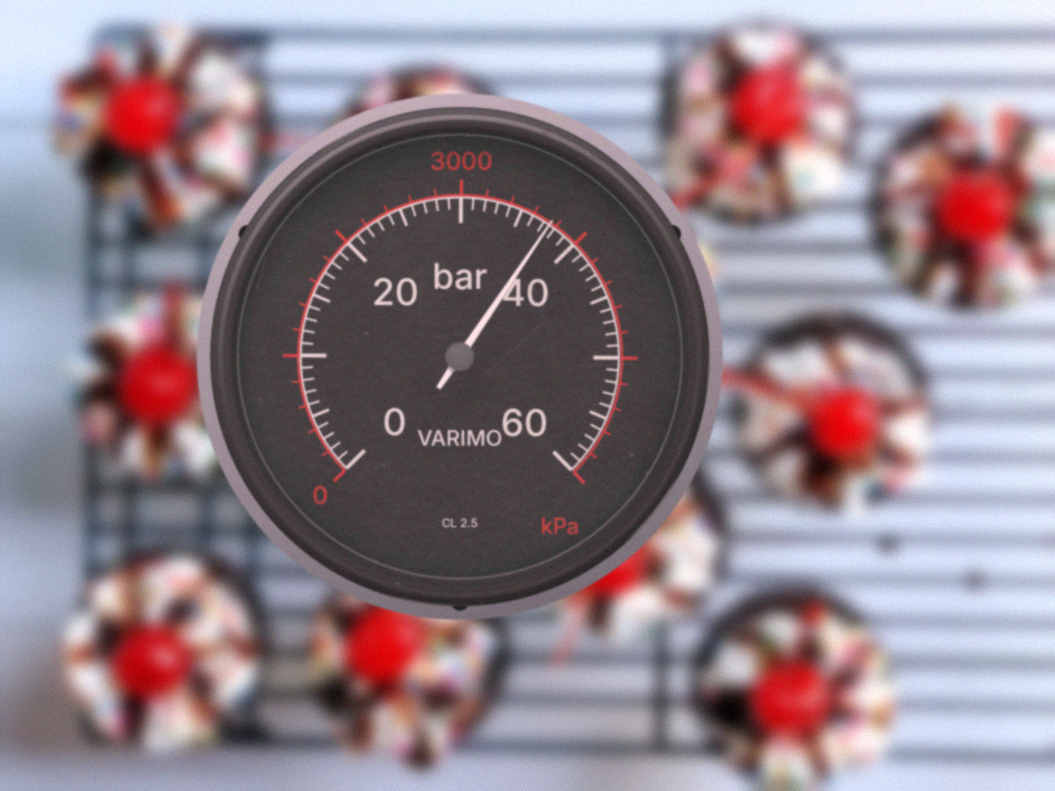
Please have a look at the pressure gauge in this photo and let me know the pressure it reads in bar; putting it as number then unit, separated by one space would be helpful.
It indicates 37.5 bar
